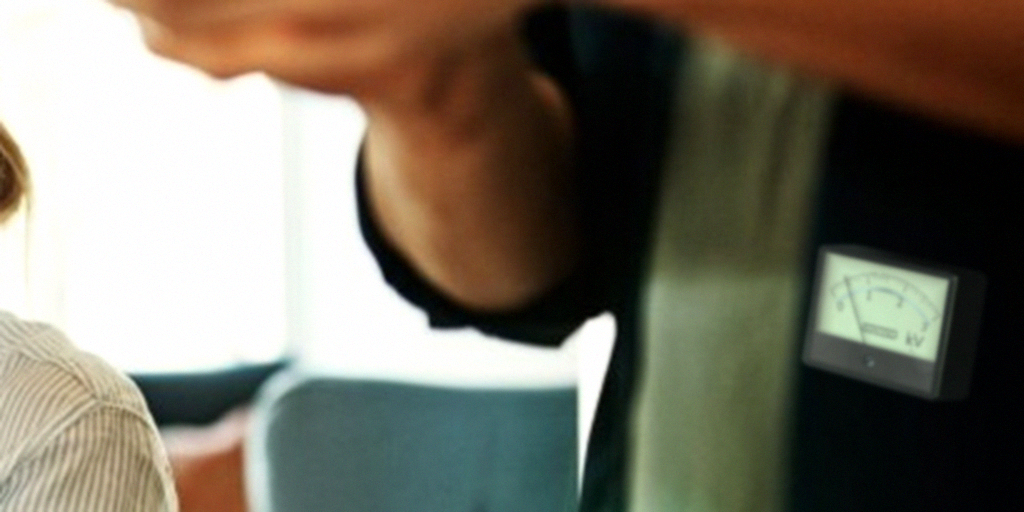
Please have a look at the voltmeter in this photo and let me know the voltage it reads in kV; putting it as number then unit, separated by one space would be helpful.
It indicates 0.5 kV
